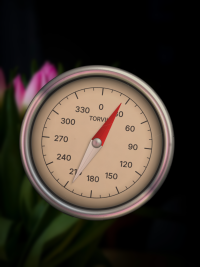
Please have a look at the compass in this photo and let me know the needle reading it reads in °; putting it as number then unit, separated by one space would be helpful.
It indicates 25 °
